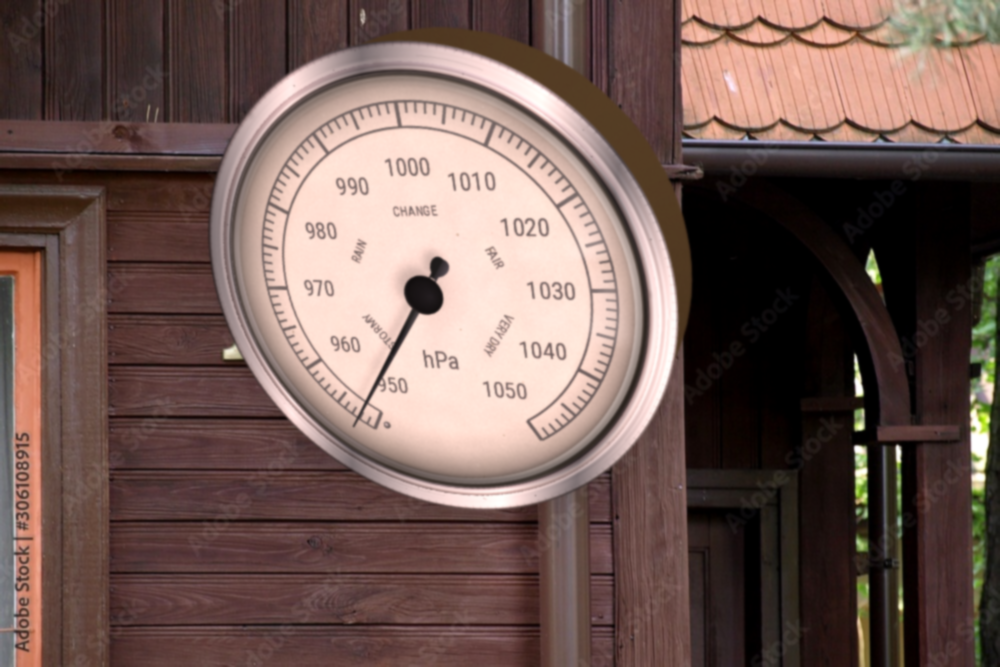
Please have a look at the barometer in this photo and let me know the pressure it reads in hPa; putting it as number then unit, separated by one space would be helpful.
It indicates 952 hPa
